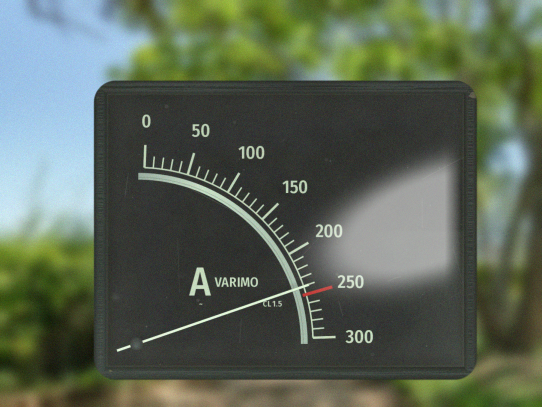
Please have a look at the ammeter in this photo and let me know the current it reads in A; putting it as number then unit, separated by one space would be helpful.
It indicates 240 A
